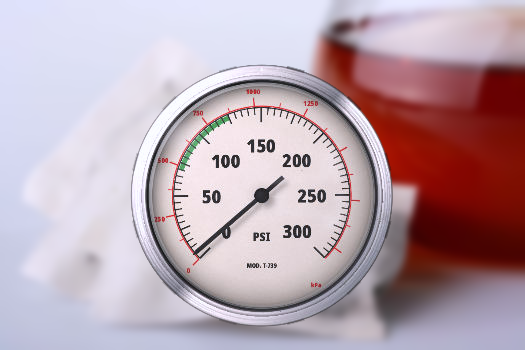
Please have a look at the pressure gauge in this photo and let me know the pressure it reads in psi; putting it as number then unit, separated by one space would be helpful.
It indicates 5 psi
